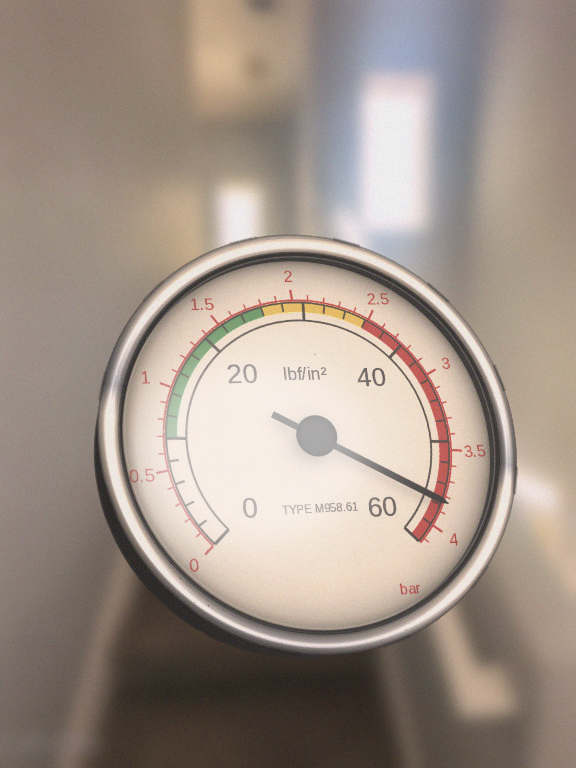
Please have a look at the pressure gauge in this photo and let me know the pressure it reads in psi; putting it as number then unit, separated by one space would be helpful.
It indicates 56 psi
